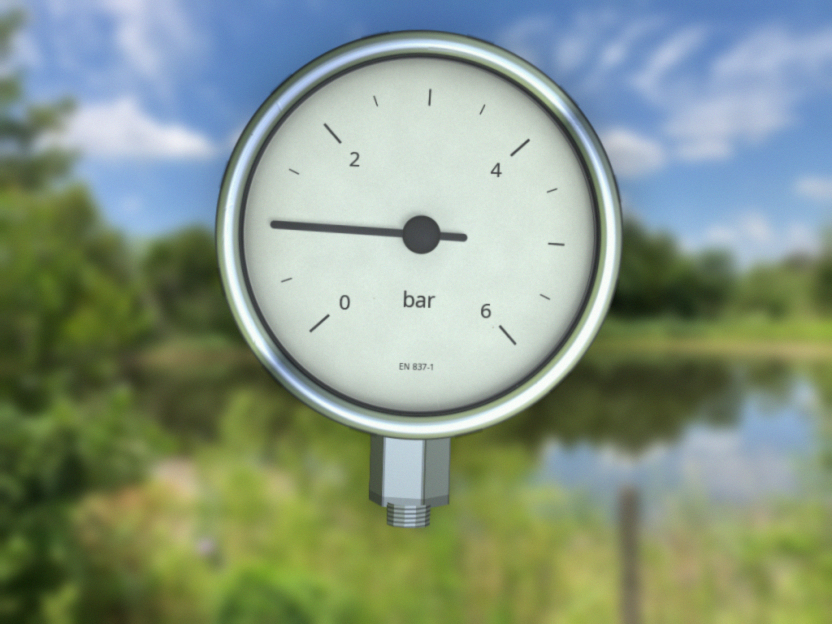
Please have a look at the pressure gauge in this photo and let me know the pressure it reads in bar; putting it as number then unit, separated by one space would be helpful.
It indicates 1 bar
